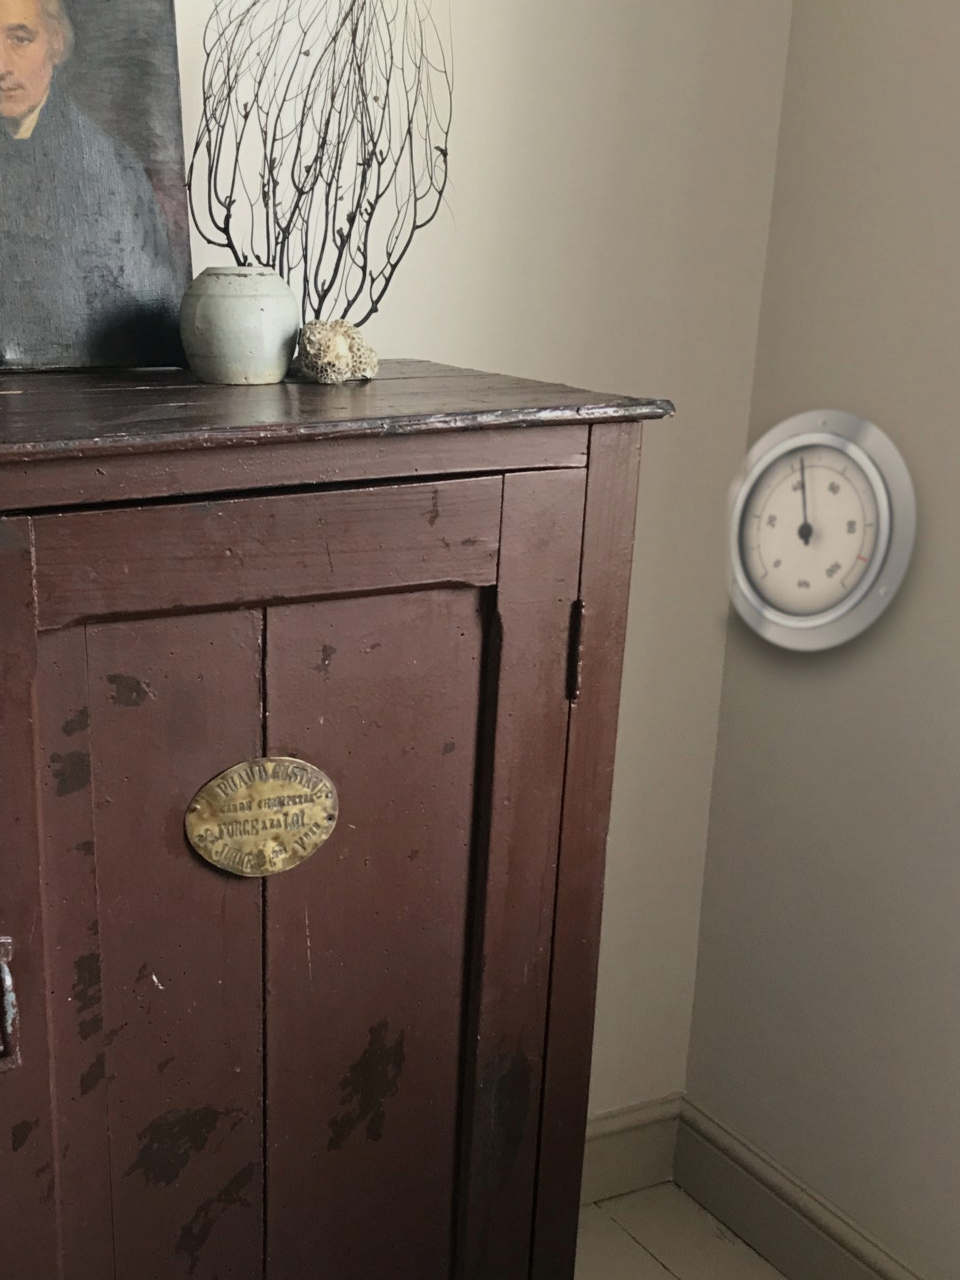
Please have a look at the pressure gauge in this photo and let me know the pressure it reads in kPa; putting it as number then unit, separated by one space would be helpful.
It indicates 45 kPa
